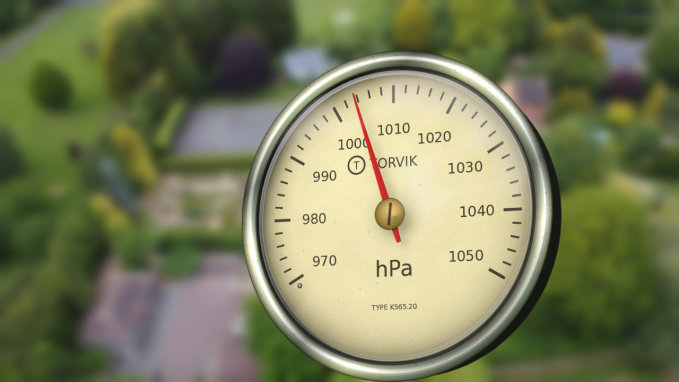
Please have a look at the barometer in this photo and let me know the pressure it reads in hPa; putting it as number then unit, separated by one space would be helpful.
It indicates 1004 hPa
